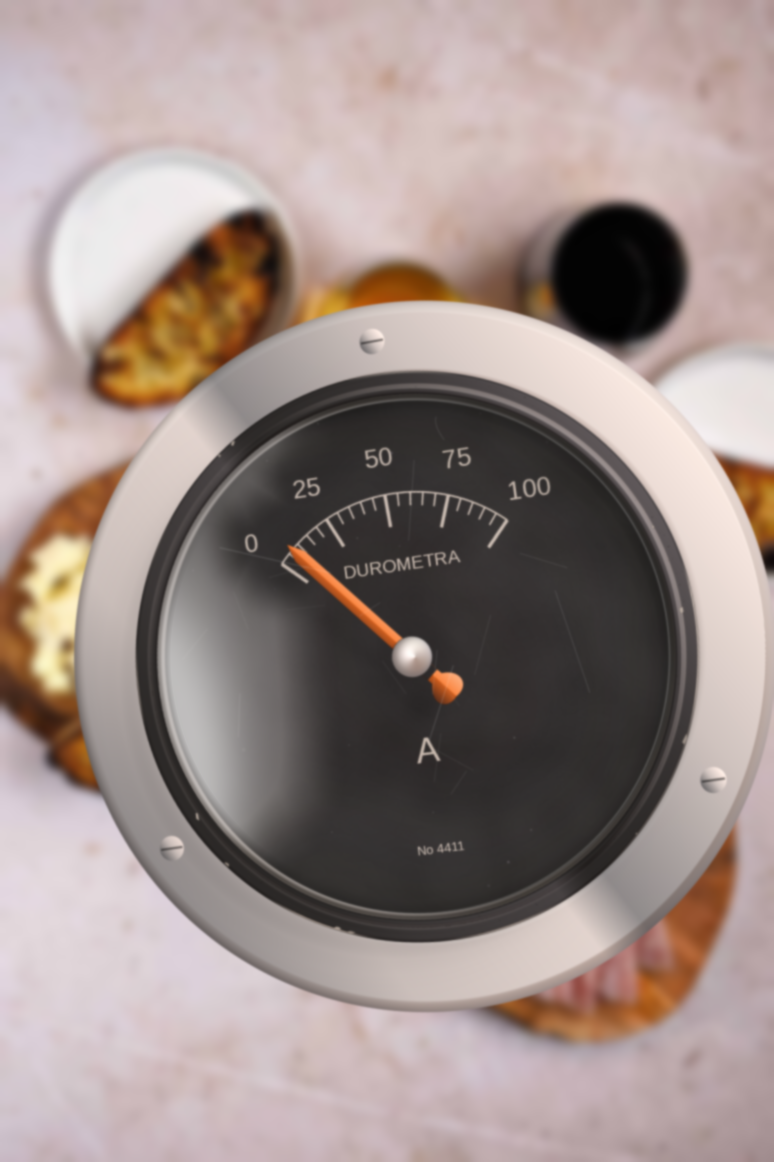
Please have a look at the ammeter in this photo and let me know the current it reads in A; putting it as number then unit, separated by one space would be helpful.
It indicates 7.5 A
